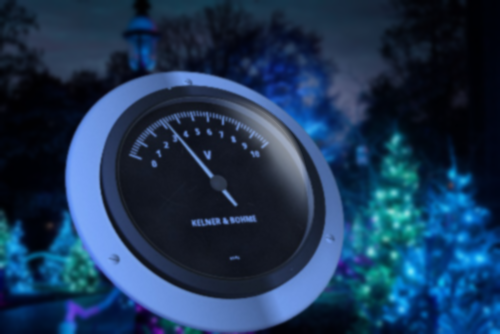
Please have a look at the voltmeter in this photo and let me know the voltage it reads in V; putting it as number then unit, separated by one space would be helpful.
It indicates 3 V
